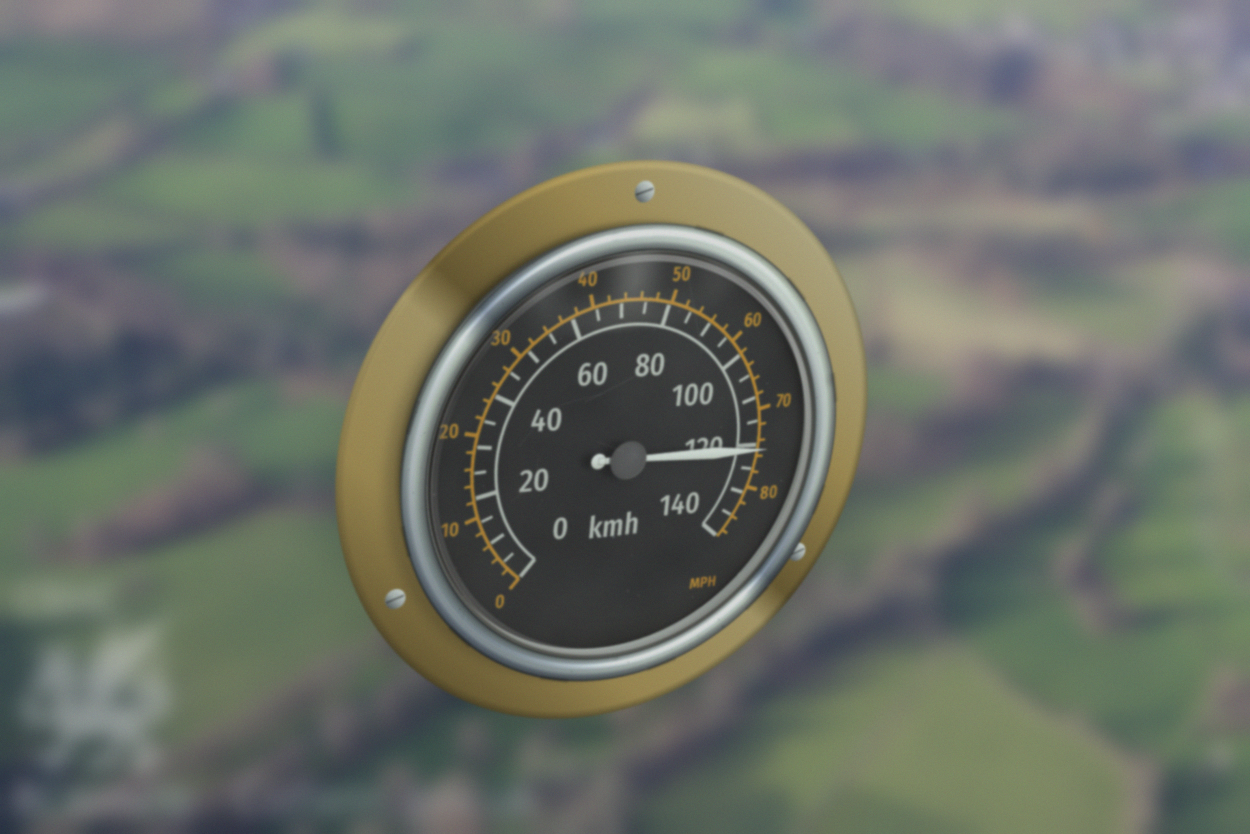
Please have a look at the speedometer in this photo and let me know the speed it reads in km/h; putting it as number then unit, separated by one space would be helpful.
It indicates 120 km/h
